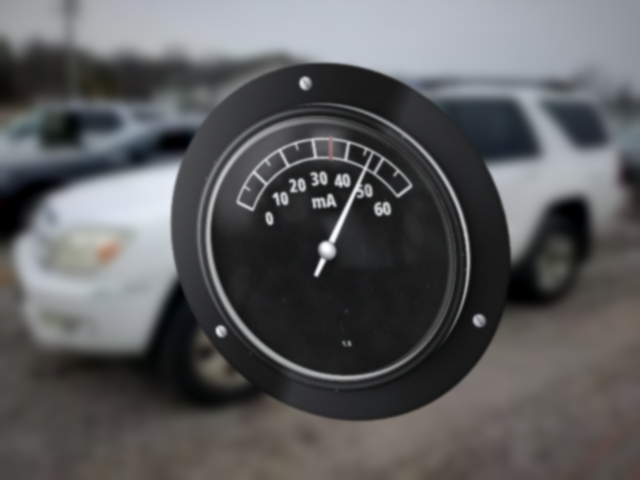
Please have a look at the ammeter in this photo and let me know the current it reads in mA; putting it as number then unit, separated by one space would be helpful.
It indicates 47.5 mA
